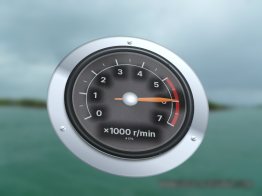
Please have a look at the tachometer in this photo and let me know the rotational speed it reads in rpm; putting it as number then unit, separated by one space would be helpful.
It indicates 6000 rpm
